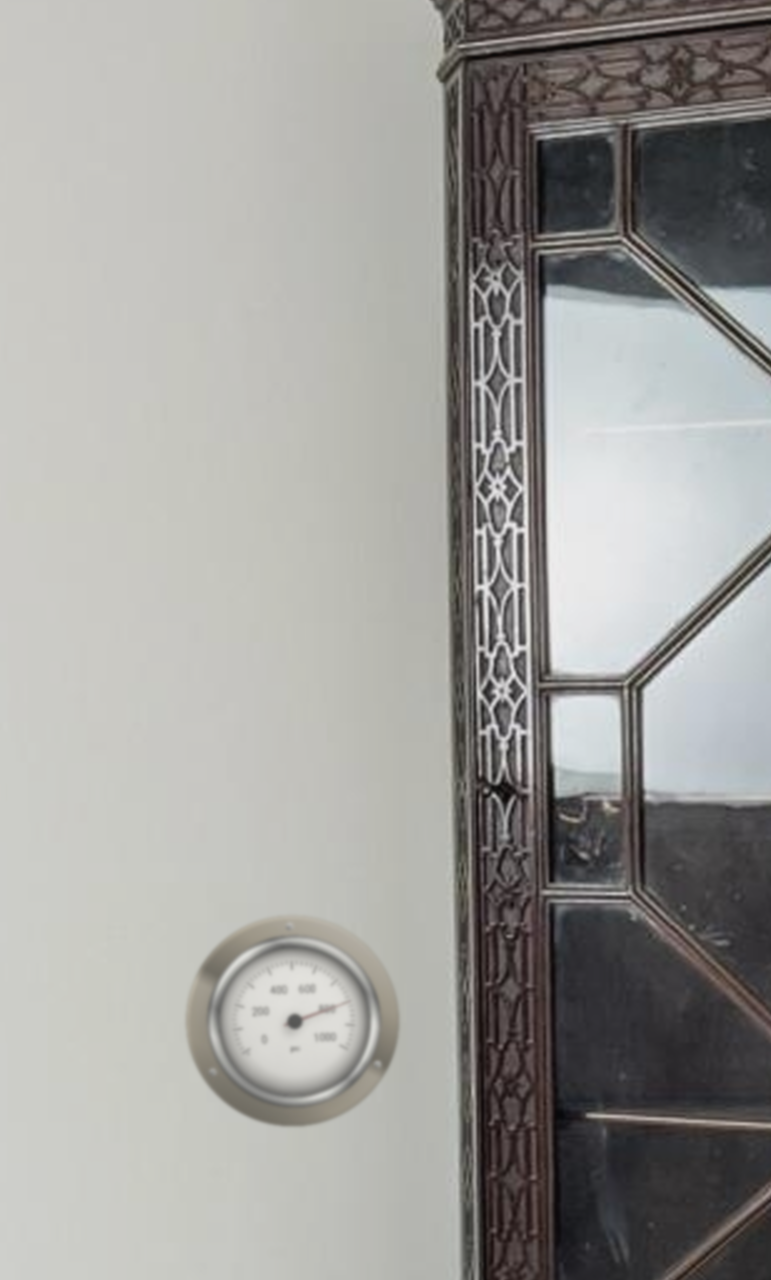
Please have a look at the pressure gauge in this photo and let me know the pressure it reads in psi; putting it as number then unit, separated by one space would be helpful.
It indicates 800 psi
